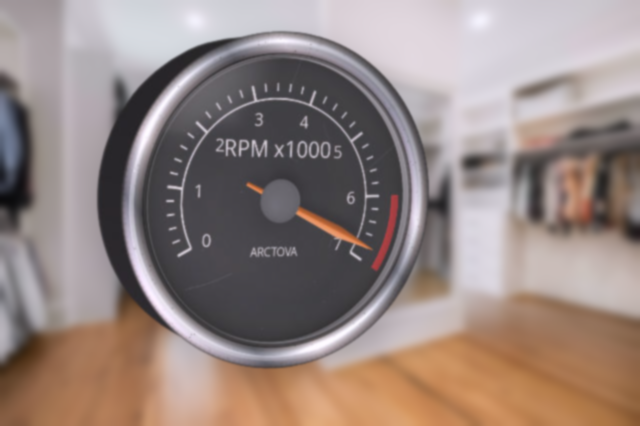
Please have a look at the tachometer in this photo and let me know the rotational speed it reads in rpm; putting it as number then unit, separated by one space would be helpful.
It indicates 6800 rpm
